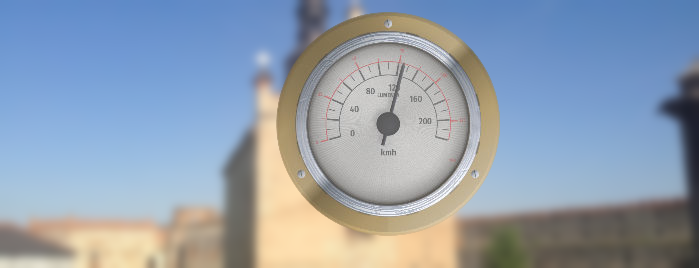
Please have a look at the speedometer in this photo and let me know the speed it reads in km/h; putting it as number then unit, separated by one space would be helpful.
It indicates 125 km/h
